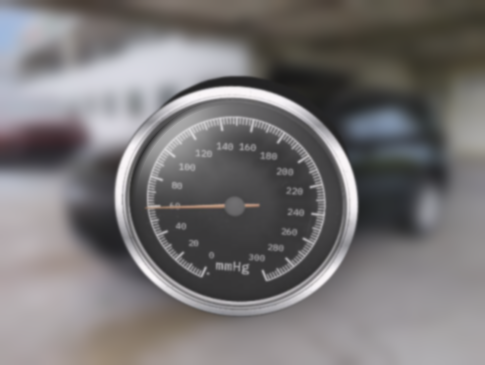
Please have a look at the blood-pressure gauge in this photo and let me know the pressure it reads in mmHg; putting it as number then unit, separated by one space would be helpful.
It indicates 60 mmHg
